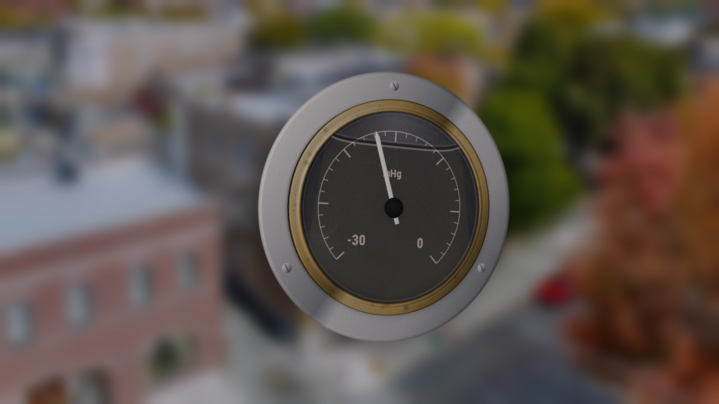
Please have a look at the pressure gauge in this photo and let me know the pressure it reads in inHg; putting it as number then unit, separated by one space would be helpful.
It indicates -17 inHg
